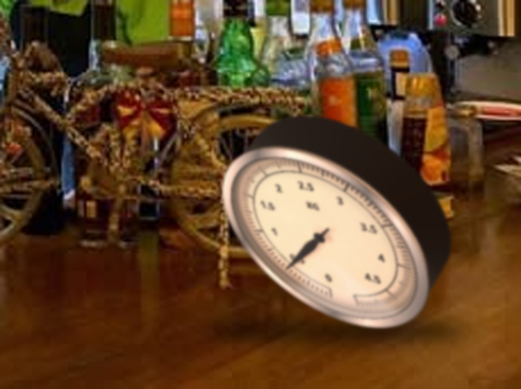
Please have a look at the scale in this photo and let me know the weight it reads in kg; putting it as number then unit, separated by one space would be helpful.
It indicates 0.5 kg
